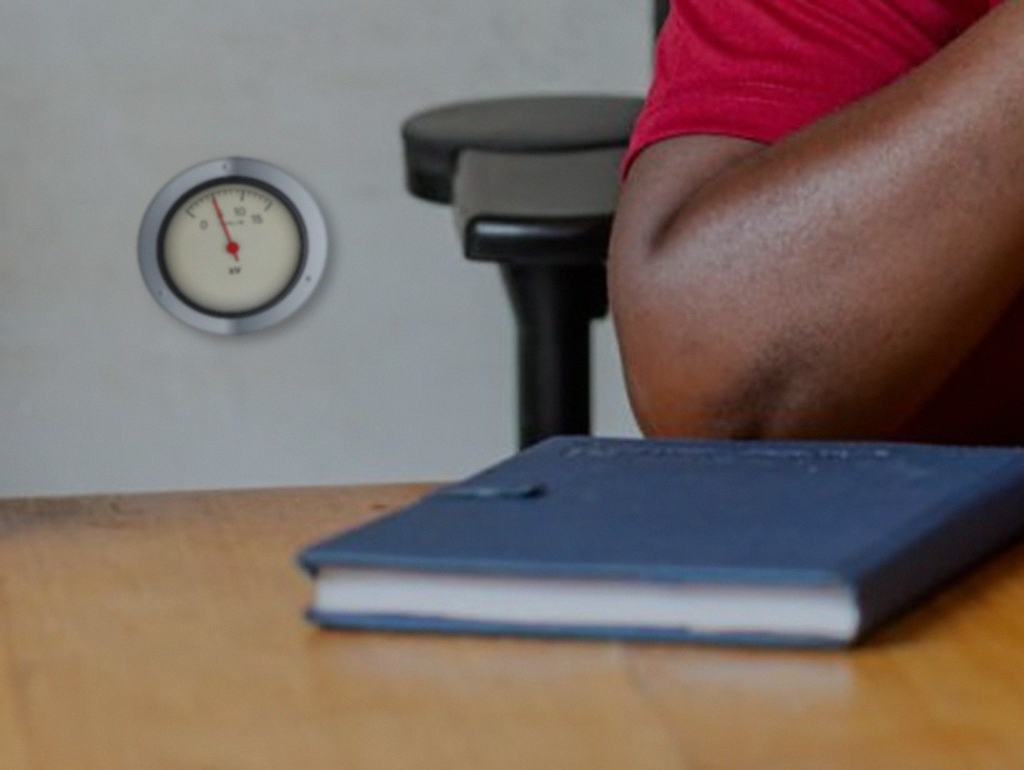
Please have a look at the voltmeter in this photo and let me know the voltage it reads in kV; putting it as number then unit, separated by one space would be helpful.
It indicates 5 kV
